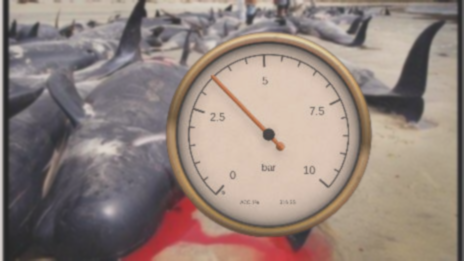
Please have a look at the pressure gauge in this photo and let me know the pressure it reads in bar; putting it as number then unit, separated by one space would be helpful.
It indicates 3.5 bar
